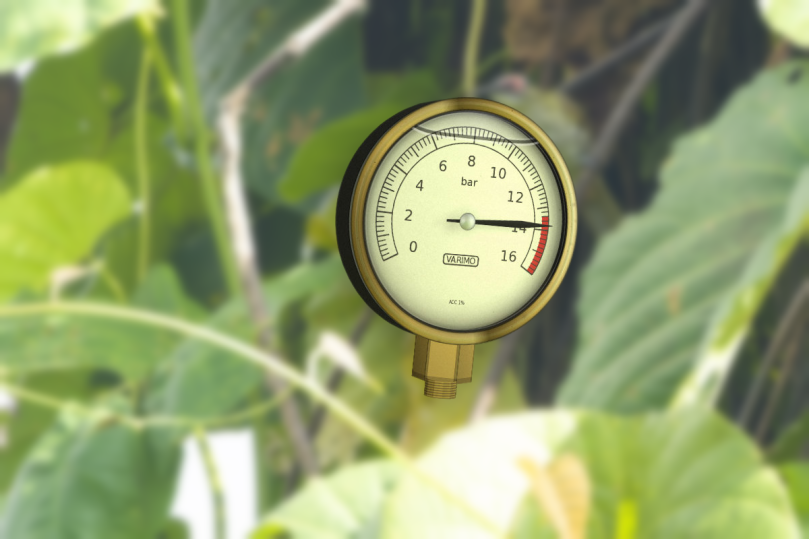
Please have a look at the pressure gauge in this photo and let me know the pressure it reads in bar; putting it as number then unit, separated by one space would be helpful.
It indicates 13.8 bar
